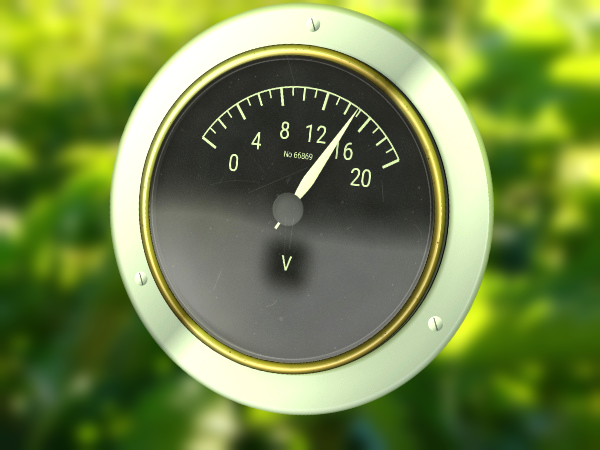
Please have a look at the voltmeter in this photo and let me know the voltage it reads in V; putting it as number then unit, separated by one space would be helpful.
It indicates 15 V
